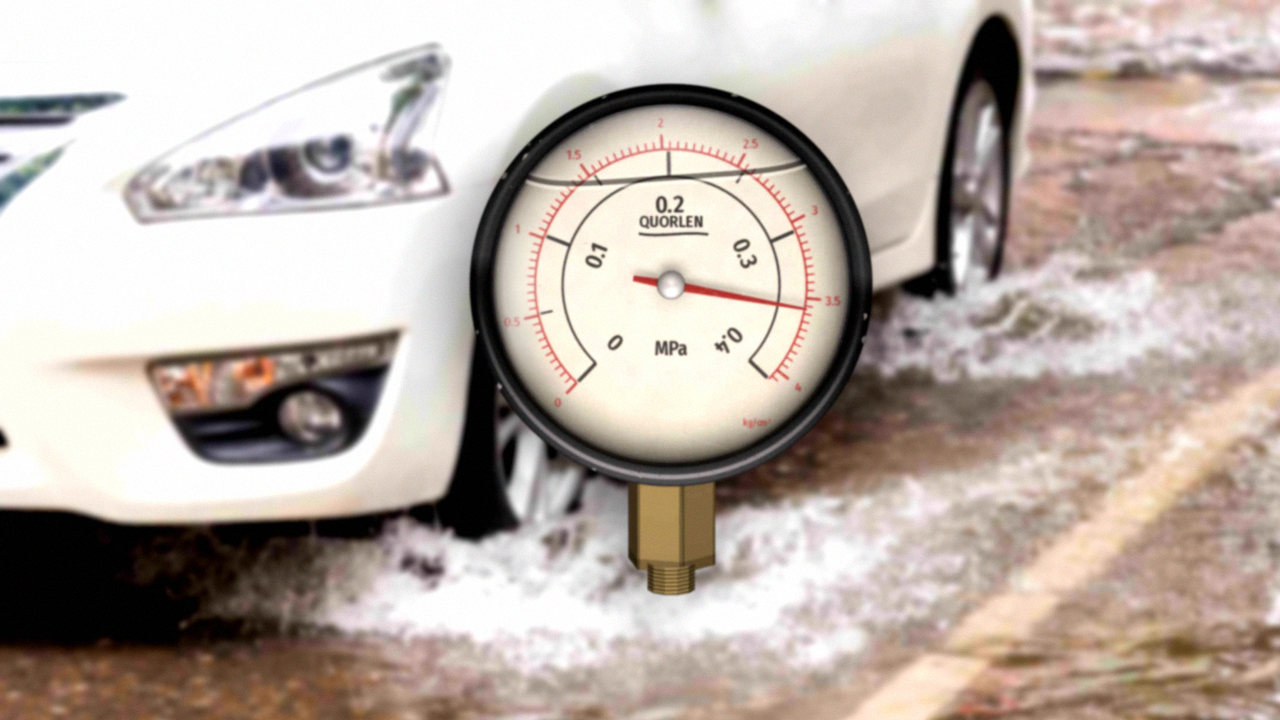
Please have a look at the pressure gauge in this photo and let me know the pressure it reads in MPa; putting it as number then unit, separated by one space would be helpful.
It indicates 0.35 MPa
